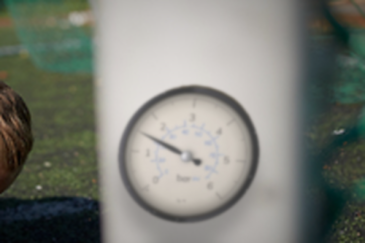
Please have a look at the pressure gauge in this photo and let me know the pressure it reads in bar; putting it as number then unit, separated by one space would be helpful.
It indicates 1.5 bar
